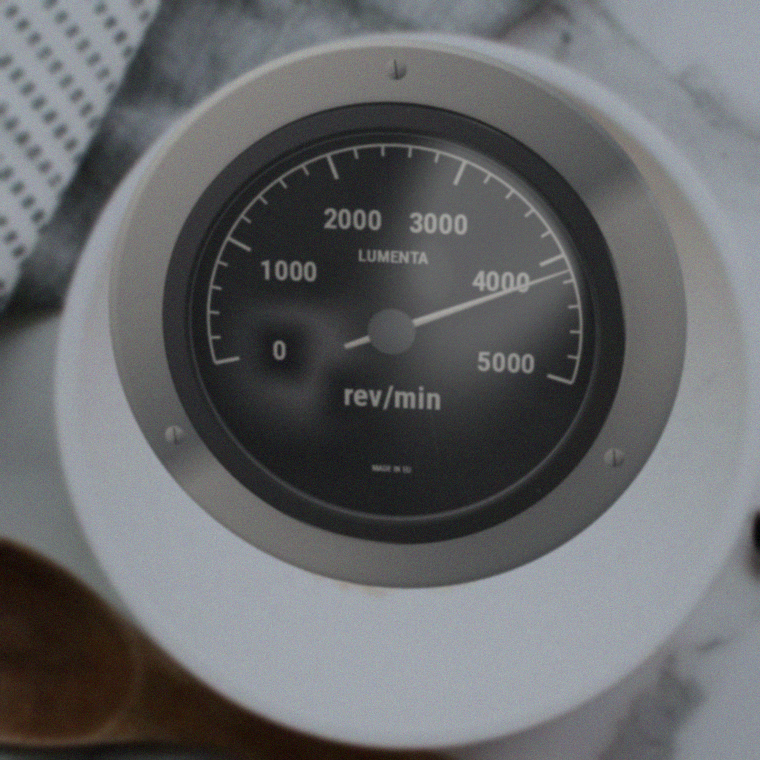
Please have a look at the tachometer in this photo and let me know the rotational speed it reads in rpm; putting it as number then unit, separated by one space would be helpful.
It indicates 4100 rpm
